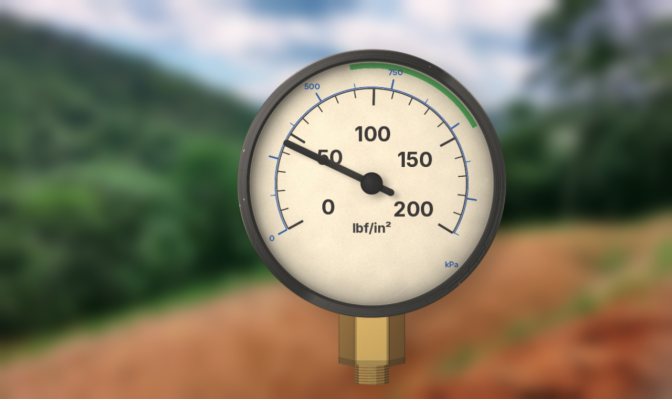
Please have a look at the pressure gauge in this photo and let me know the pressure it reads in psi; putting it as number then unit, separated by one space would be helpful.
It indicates 45 psi
